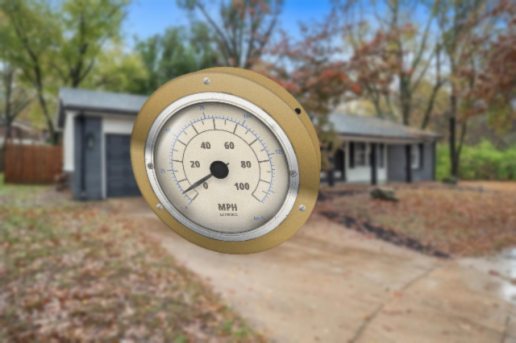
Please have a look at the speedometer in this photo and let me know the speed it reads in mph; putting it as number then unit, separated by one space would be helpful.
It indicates 5 mph
